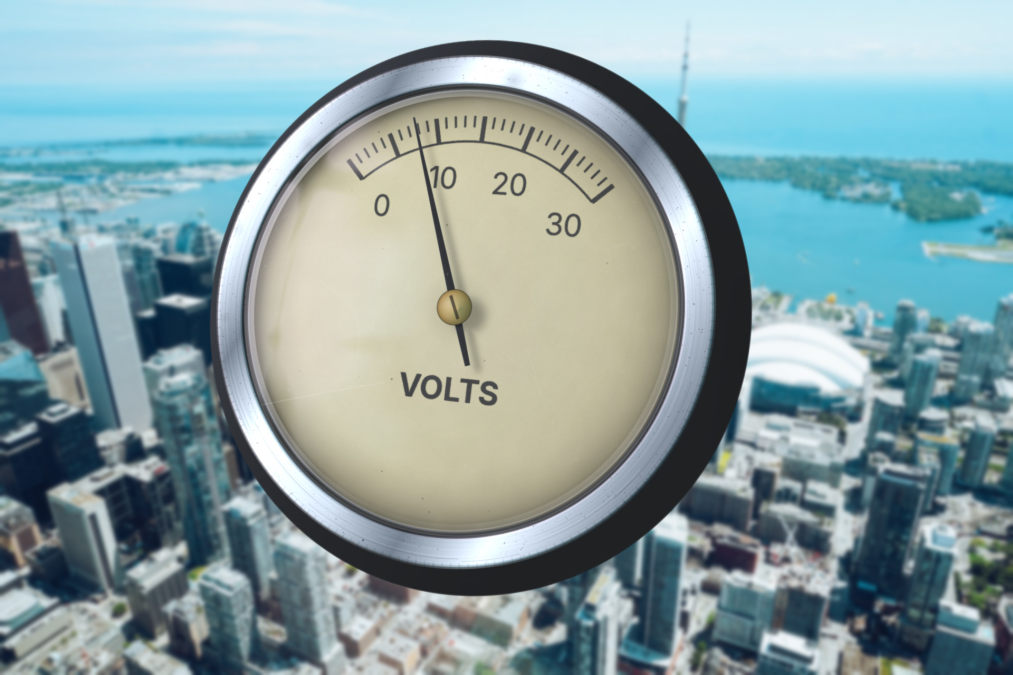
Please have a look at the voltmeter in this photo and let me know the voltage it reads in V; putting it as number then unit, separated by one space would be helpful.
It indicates 8 V
